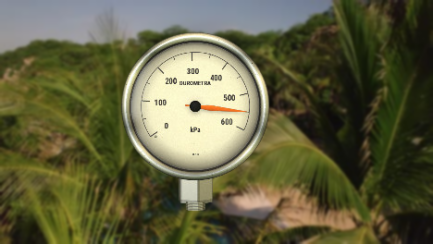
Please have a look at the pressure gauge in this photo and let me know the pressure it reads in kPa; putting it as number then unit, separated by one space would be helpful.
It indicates 550 kPa
